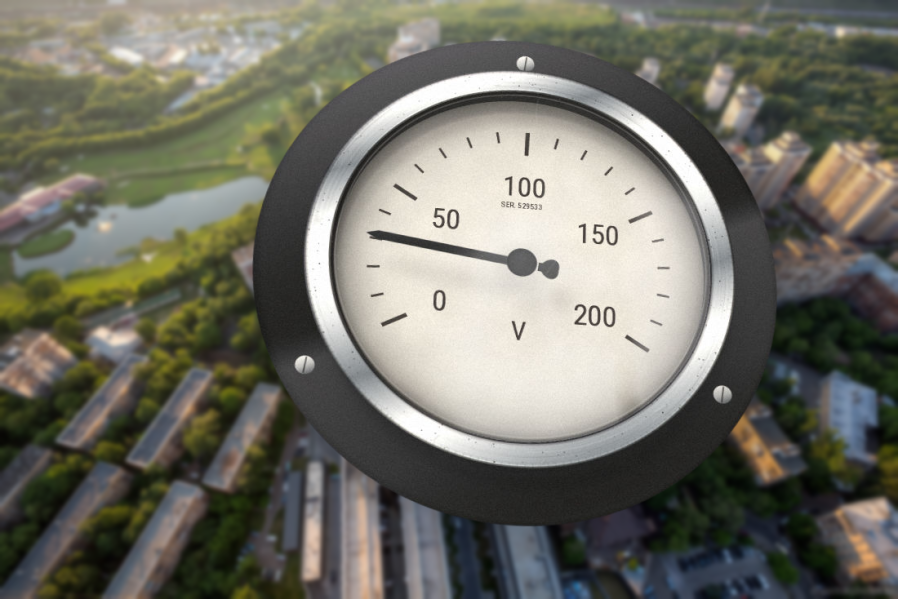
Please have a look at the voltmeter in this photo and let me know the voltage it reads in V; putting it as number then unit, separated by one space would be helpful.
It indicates 30 V
